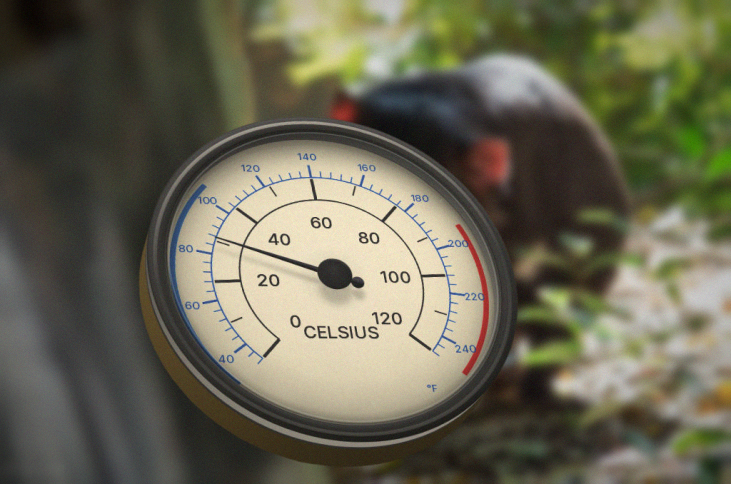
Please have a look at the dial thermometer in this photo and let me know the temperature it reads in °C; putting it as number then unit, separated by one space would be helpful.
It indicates 30 °C
